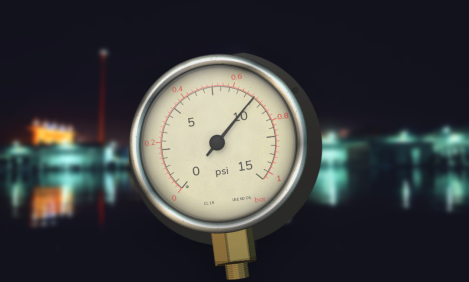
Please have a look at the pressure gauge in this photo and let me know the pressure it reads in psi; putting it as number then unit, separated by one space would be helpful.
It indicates 10 psi
